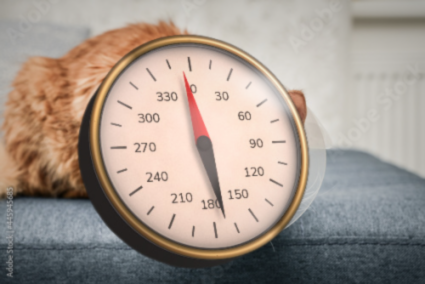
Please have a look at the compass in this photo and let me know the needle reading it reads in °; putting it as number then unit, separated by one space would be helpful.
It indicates 352.5 °
